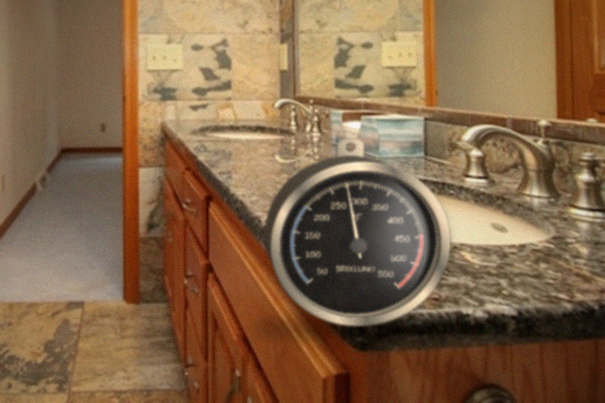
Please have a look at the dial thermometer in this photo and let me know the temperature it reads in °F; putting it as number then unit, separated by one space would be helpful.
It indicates 275 °F
